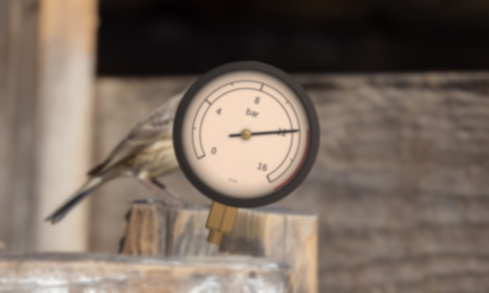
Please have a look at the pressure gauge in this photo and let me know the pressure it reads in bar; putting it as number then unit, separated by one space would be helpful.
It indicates 12 bar
